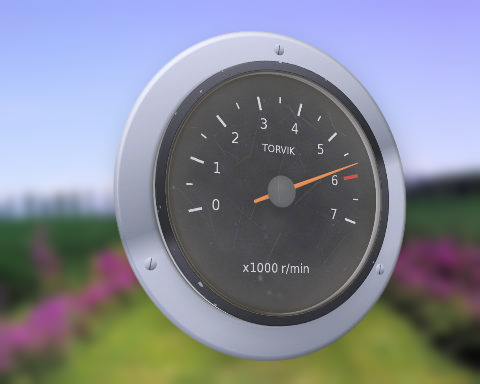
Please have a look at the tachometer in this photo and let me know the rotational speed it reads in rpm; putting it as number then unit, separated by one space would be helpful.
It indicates 5750 rpm
